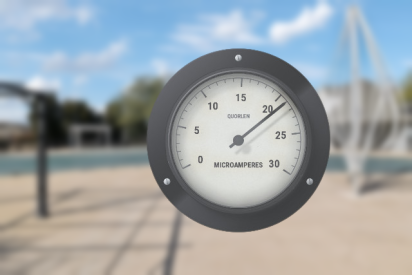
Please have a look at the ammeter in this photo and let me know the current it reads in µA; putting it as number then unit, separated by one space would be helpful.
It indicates 21 µA
